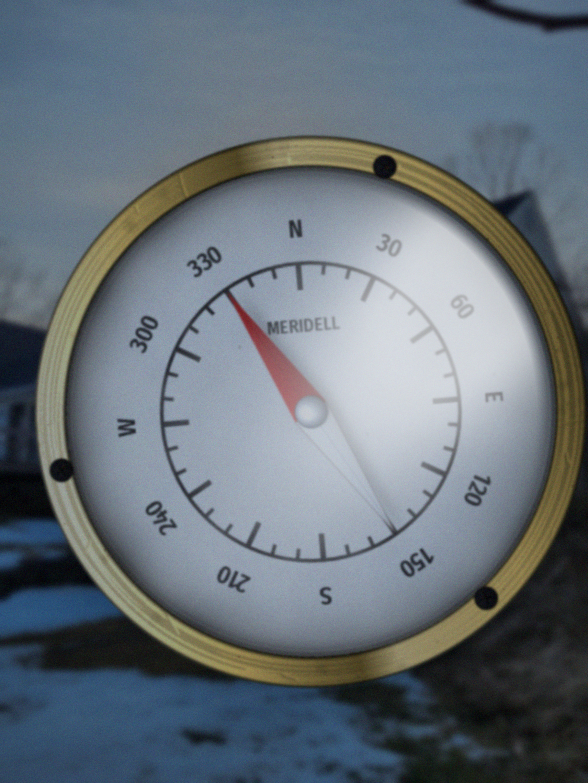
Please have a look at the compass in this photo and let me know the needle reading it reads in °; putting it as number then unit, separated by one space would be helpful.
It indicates 330 °
